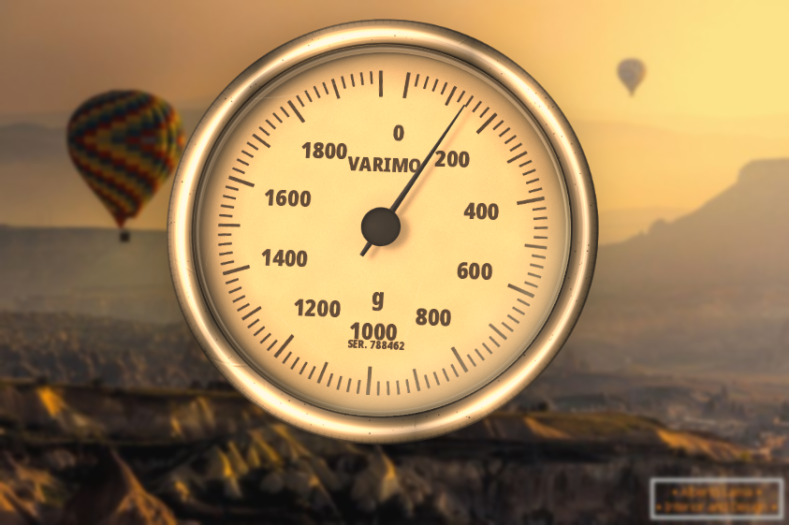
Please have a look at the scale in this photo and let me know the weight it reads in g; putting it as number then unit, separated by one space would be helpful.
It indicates 140 g
